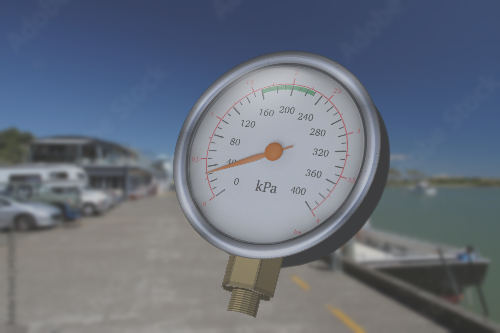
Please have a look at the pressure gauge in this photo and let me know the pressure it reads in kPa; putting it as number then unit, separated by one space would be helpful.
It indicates 30 kPa
